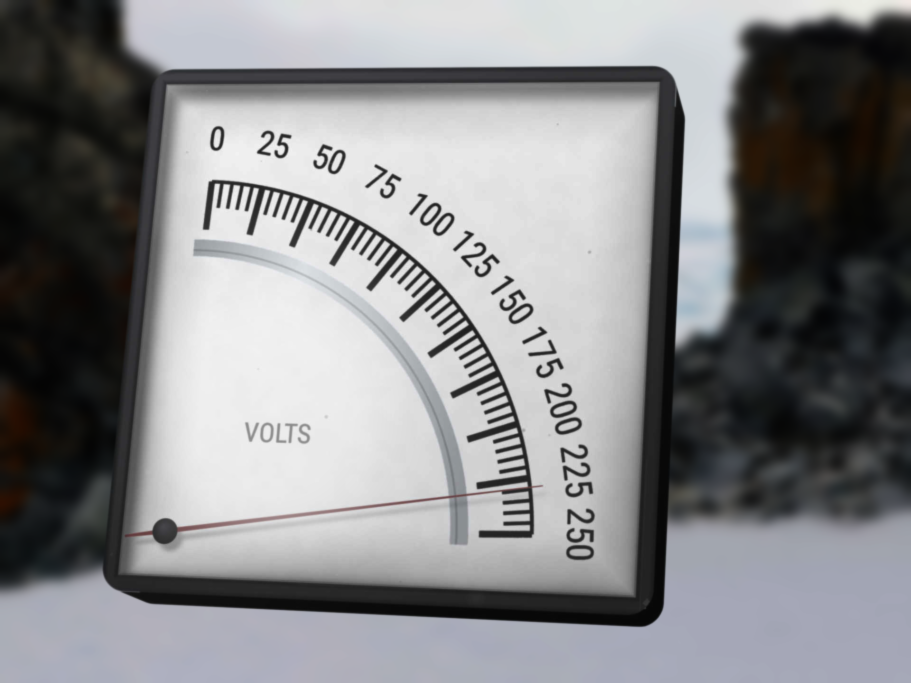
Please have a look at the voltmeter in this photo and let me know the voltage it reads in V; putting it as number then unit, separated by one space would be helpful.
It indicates 230 V
